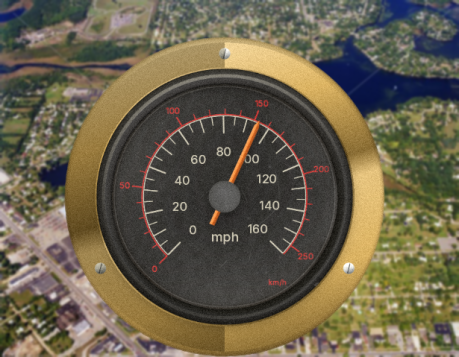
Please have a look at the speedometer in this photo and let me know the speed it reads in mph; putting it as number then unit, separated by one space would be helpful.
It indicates 95 mph
